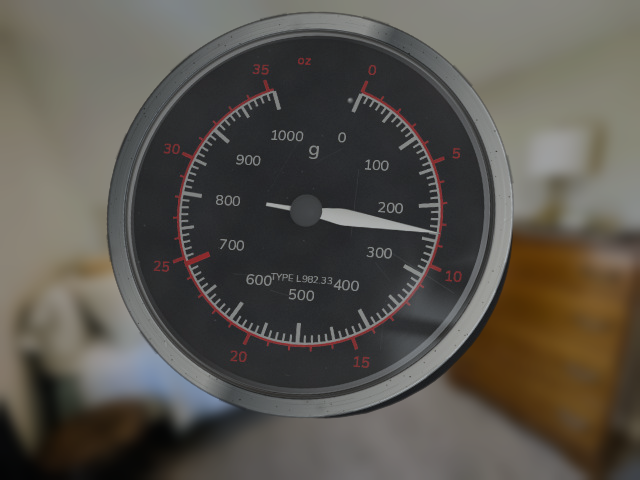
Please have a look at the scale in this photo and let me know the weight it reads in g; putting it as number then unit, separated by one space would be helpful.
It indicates 240 g
